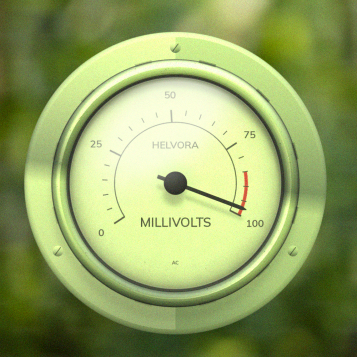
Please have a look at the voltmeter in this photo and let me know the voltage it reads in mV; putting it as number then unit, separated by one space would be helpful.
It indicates 97.5 mV
